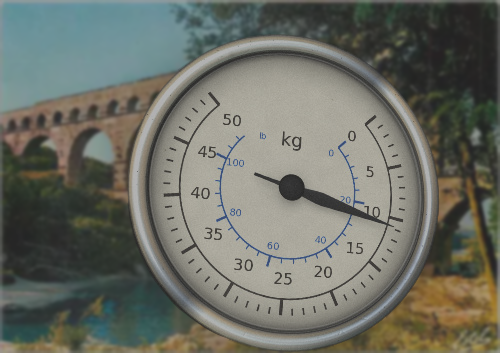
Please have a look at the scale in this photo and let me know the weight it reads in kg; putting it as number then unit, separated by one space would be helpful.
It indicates 11 kg
